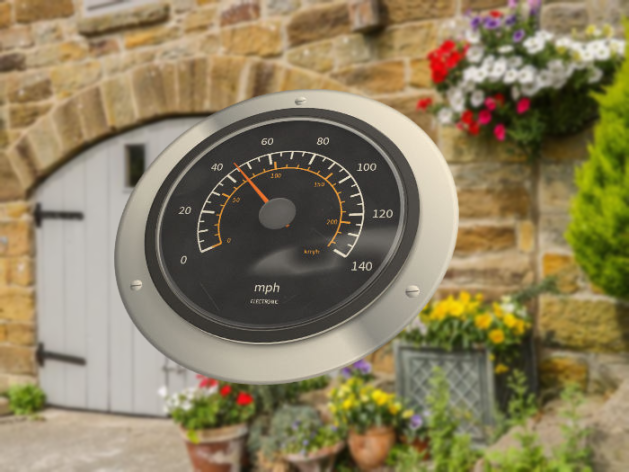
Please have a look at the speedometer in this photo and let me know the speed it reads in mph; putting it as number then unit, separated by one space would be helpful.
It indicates 45 mph
